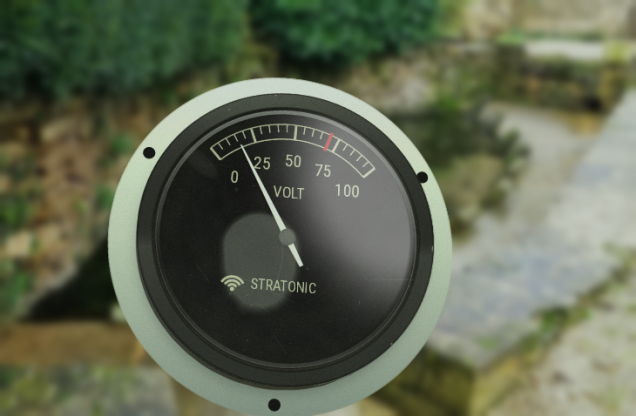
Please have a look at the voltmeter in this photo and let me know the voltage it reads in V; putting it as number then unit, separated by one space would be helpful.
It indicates 15 V
